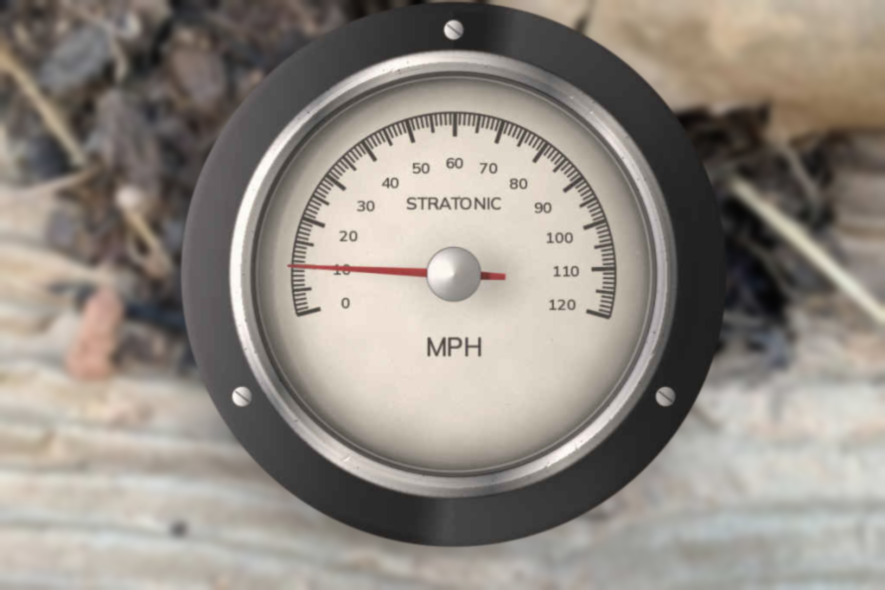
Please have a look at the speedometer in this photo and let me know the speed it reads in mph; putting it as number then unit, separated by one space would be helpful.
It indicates 10 mph
